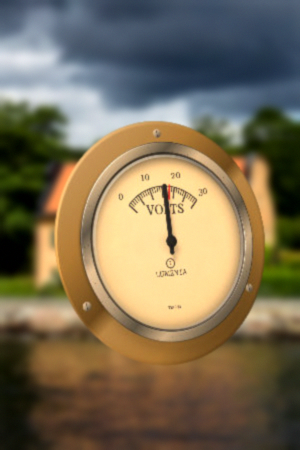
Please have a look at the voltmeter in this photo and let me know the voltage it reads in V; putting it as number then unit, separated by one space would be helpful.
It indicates 15 V
